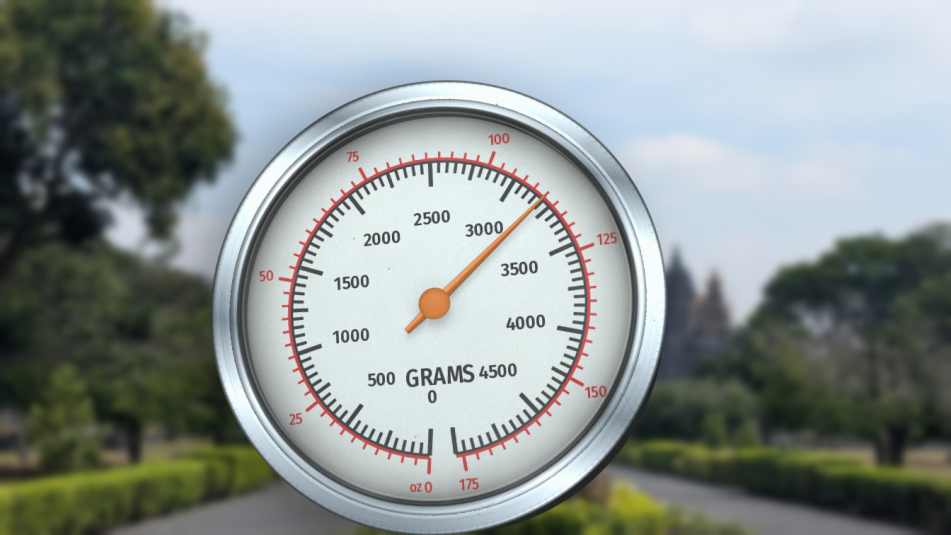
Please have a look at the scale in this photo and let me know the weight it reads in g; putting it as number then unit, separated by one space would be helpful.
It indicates 3200 g
